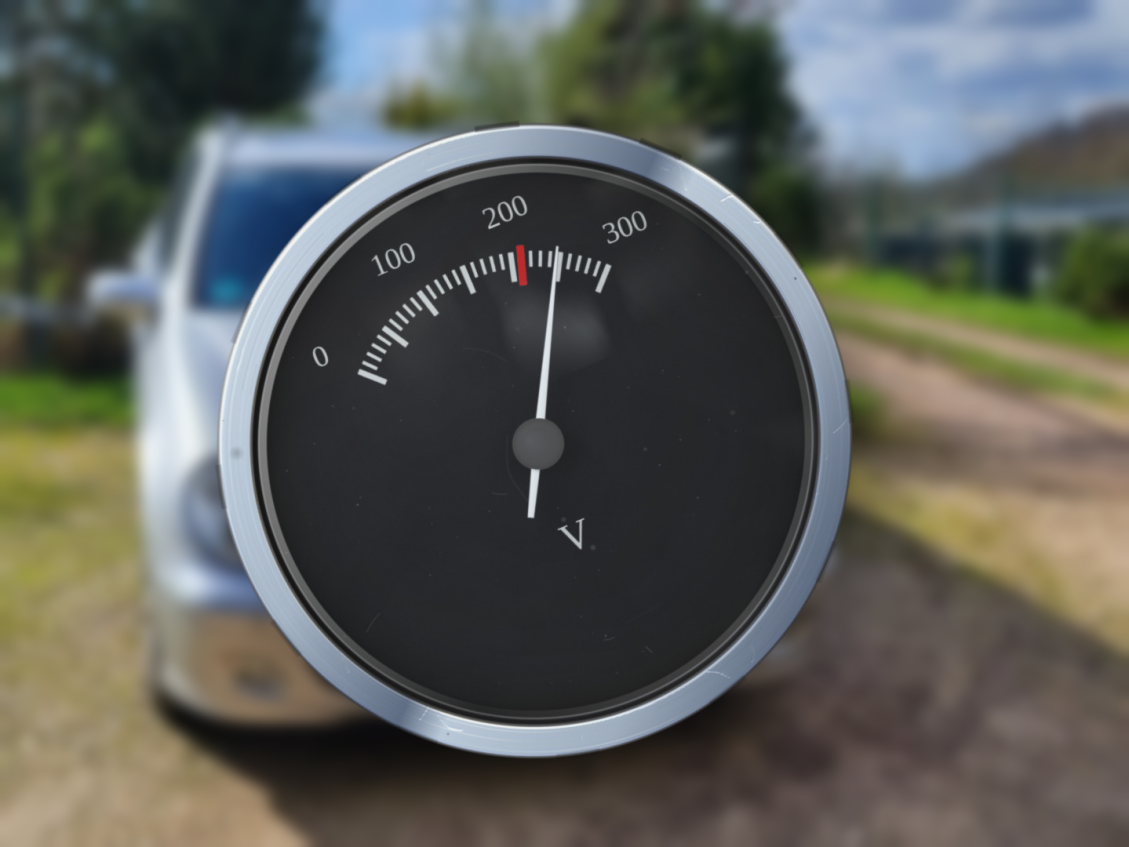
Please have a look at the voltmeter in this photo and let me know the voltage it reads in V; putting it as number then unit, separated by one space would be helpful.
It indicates 245 V
